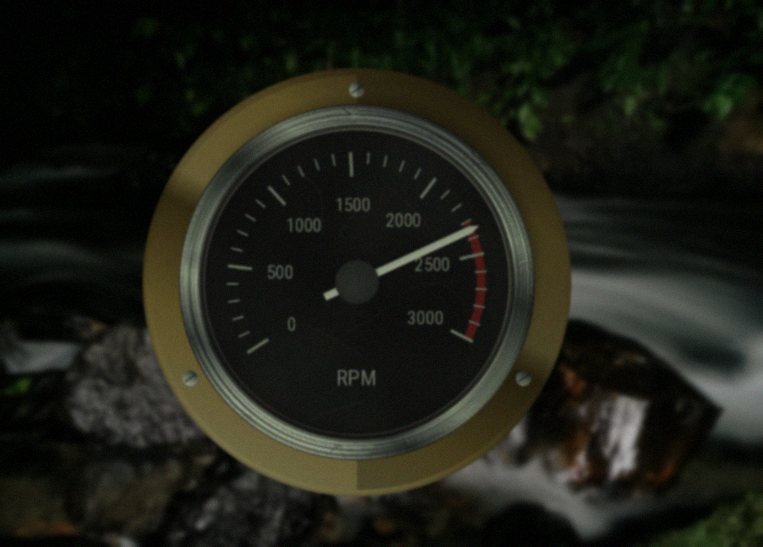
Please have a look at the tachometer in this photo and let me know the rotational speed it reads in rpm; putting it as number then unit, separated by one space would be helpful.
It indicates 2350 rpm
